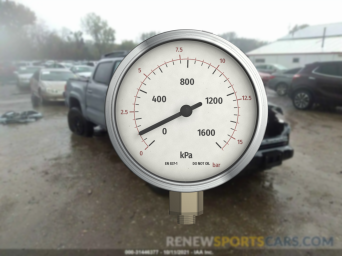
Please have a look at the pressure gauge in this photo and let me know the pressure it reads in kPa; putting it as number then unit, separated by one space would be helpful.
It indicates 100 kPa
